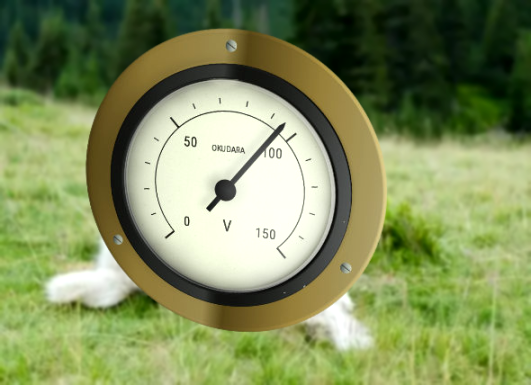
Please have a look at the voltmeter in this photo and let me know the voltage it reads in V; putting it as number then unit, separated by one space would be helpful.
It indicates 95 V
